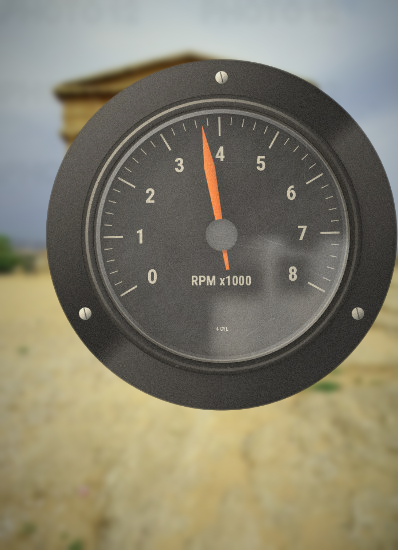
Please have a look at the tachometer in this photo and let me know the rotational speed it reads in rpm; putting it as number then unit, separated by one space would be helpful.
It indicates 3700 rpm
